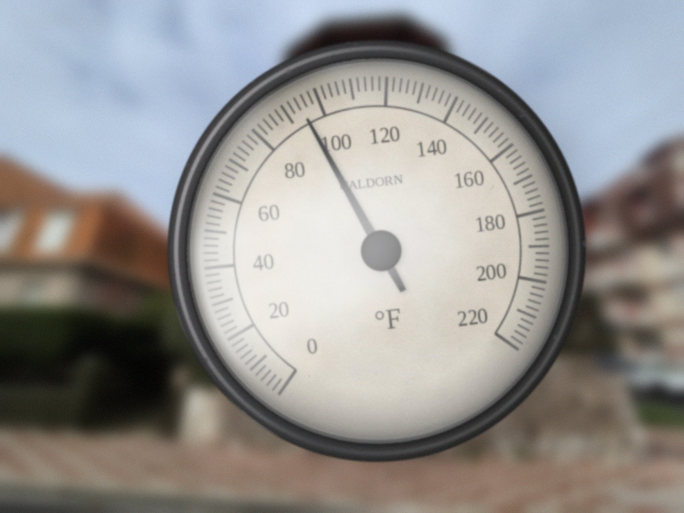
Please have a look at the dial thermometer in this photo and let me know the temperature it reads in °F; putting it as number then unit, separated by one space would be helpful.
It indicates 94 °F
